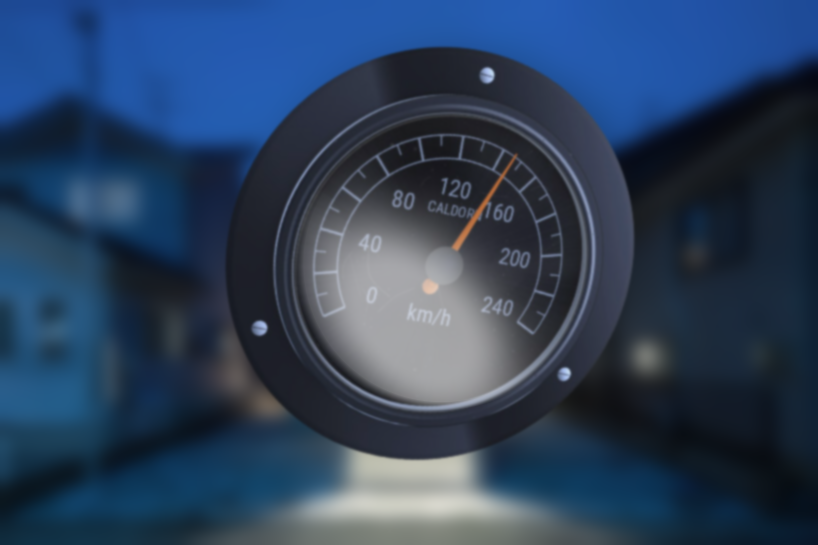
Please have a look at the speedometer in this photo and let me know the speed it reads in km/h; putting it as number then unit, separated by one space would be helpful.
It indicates 145 km/h
